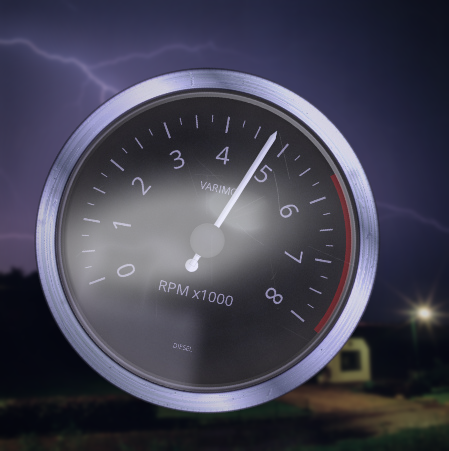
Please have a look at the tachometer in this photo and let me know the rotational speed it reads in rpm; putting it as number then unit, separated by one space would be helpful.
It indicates 4750 rpm
